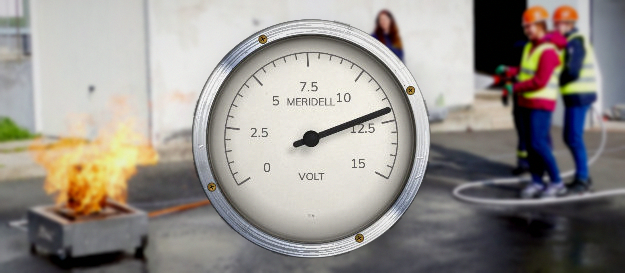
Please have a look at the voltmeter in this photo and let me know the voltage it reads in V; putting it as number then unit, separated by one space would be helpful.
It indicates 12 V
